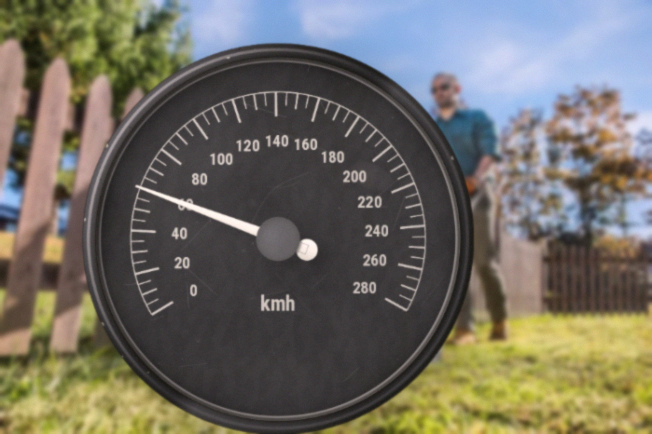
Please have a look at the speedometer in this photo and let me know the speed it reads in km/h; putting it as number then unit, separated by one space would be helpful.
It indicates 60 km/h
